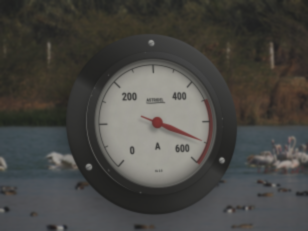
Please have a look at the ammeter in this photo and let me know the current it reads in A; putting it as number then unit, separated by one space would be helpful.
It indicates 550 A
